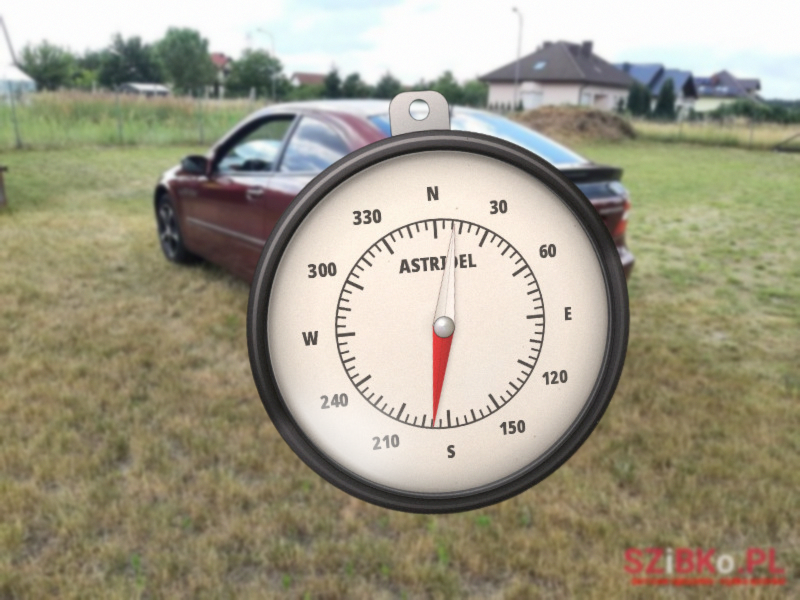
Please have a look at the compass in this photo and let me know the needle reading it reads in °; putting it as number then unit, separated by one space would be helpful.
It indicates 190 °
